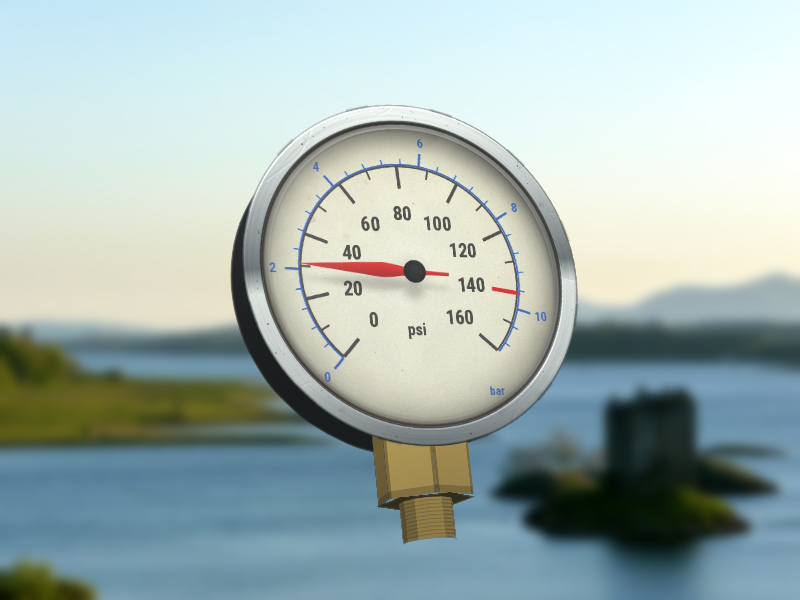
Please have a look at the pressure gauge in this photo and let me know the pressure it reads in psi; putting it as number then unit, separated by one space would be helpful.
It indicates 30 psi
